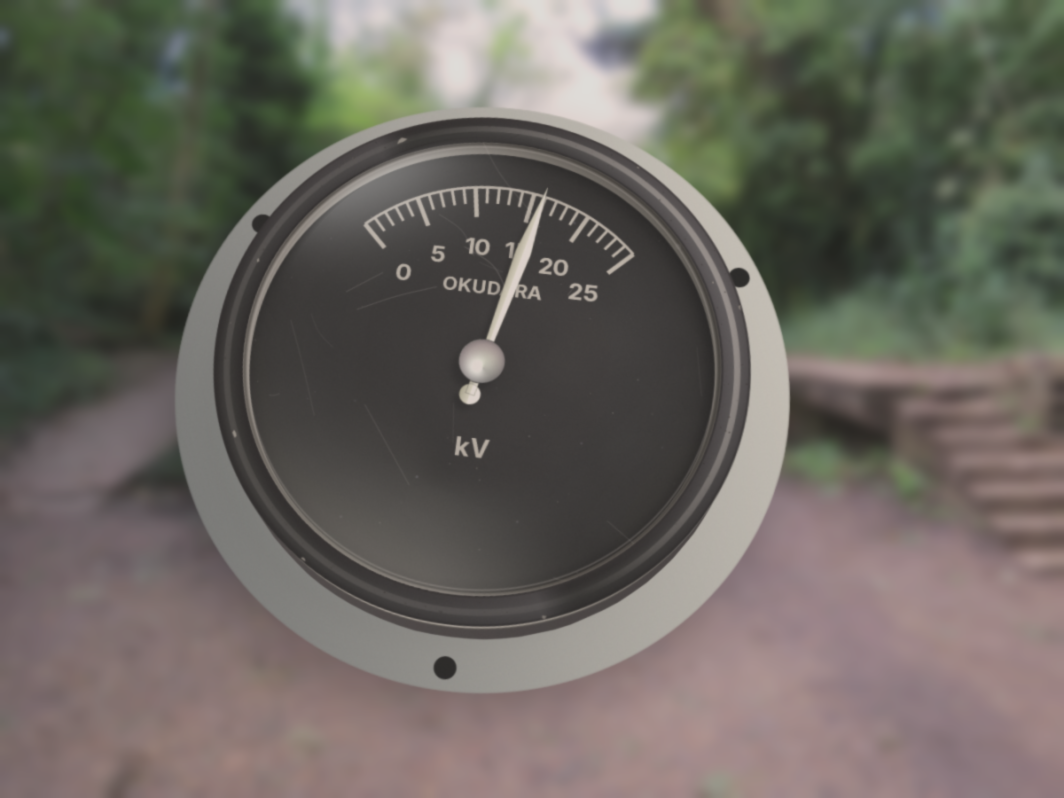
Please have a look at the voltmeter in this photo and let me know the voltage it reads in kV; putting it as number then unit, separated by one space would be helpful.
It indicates 16 kV
